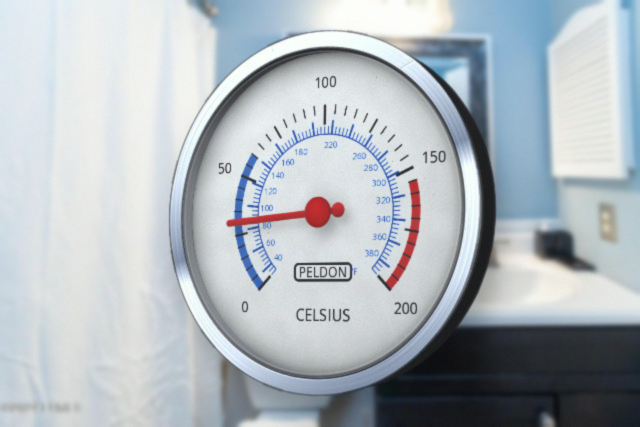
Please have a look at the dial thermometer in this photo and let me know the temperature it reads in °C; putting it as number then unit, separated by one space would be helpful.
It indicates 30 °C
